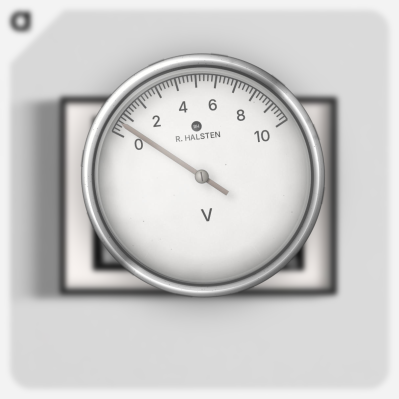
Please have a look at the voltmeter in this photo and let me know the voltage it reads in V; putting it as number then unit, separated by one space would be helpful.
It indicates 0.6 V
